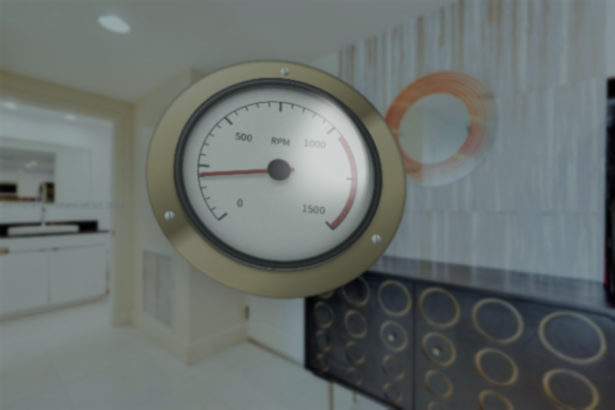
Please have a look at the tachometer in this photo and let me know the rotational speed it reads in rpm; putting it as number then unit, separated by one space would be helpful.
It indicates 200 rpm
